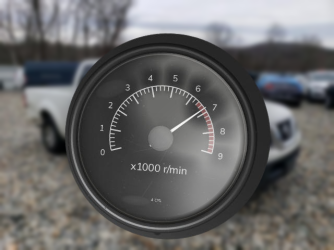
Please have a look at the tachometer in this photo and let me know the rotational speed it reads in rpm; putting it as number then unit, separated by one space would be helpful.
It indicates 6800 rpm
